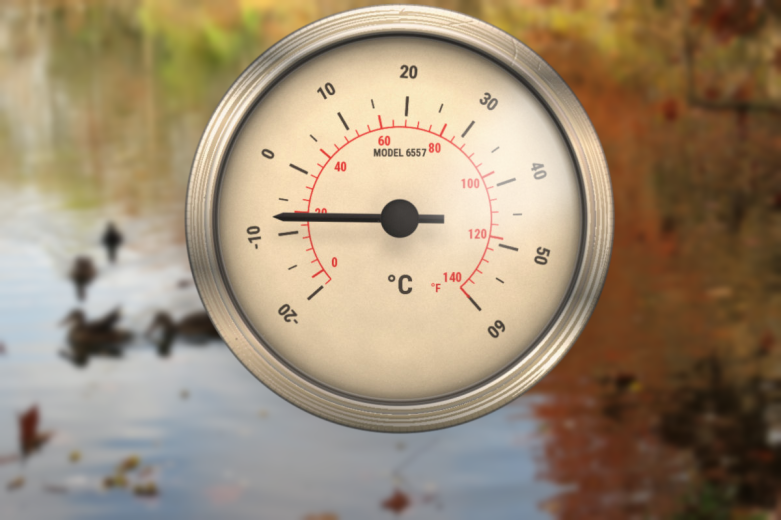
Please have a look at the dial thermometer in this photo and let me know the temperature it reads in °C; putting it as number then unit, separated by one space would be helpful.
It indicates -7.5 °C
